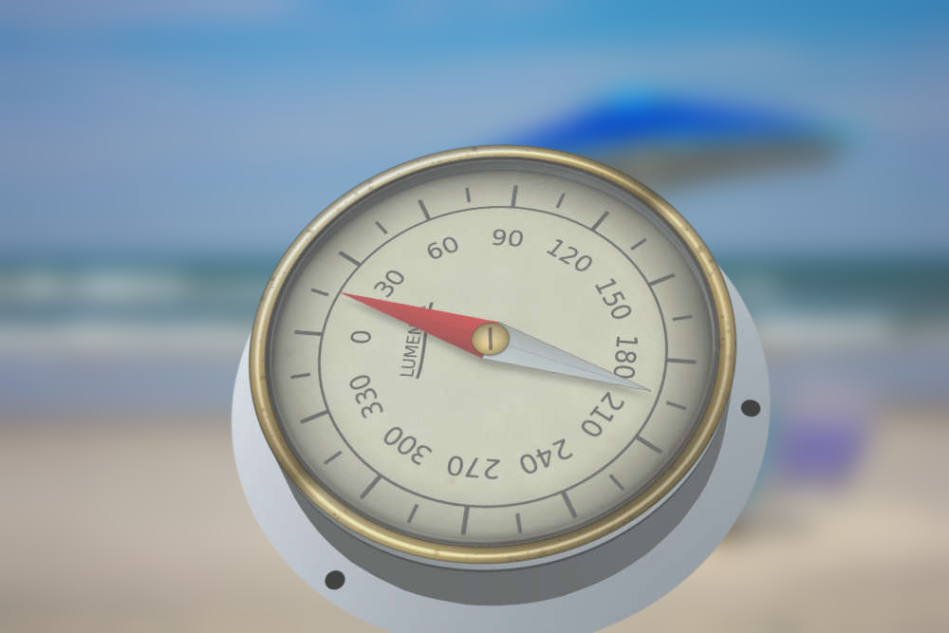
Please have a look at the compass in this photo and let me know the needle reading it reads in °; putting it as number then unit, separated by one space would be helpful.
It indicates 15 °
